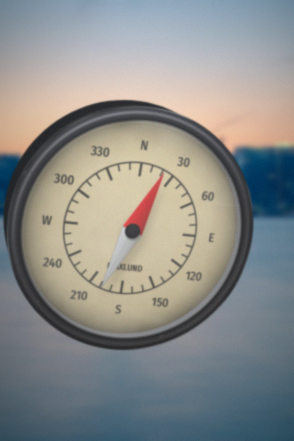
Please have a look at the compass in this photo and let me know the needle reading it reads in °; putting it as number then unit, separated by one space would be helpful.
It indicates 20 °
